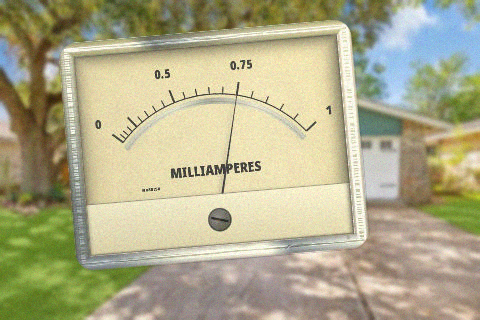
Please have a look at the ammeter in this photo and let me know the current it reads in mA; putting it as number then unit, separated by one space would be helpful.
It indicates 0.75 mA
